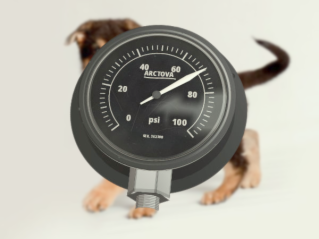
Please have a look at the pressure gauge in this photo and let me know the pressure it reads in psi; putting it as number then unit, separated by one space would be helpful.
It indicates 70 psi
